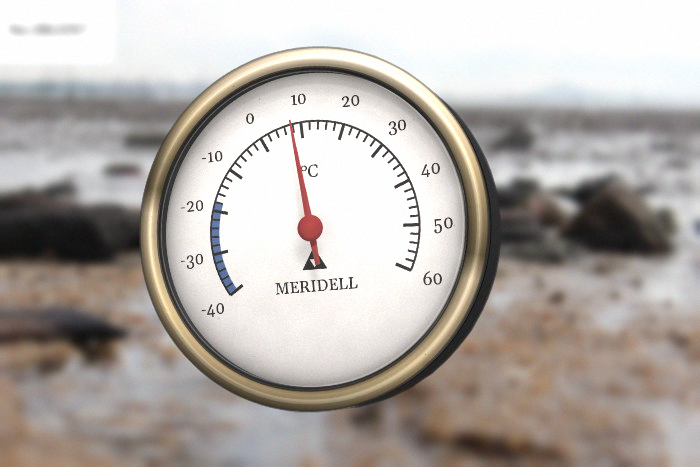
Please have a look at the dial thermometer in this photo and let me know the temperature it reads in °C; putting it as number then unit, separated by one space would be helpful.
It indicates 8 °C
